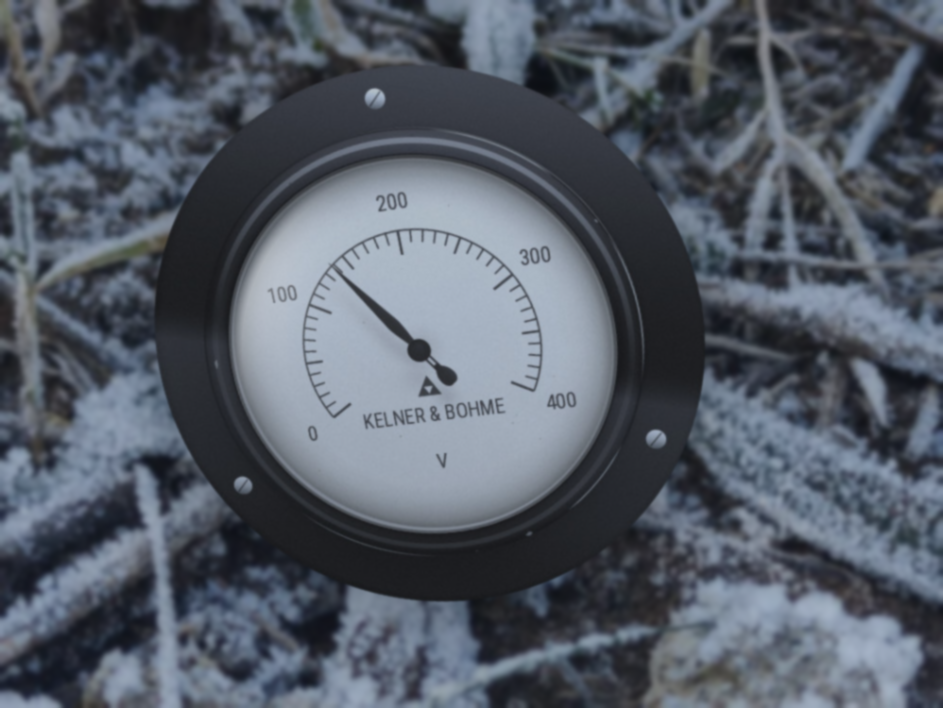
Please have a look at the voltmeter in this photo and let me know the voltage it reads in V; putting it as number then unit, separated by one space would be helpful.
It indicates 140 V
